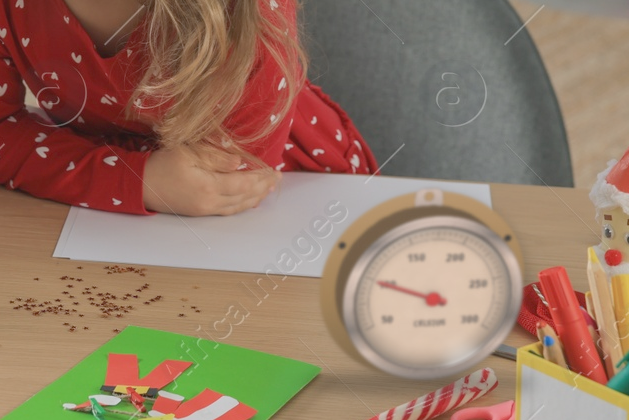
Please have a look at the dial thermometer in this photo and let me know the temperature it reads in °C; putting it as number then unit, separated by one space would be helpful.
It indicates 100 °C
